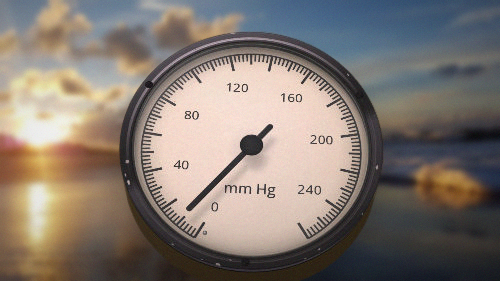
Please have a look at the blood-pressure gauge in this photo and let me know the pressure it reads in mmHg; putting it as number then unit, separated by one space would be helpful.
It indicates 10 mmHg
